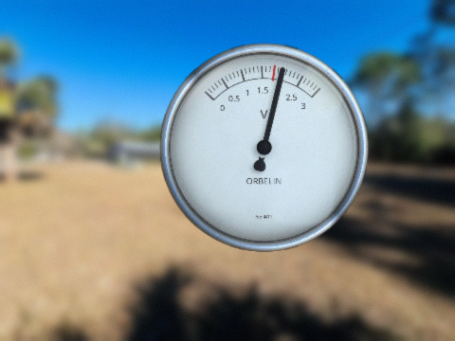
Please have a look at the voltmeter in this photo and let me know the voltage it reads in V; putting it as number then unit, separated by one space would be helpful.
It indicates 2 V
